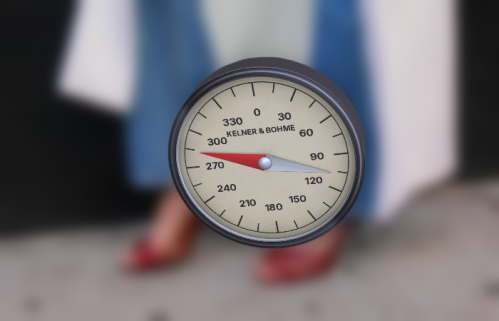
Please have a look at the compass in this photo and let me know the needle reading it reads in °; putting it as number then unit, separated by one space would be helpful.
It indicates 285 °
